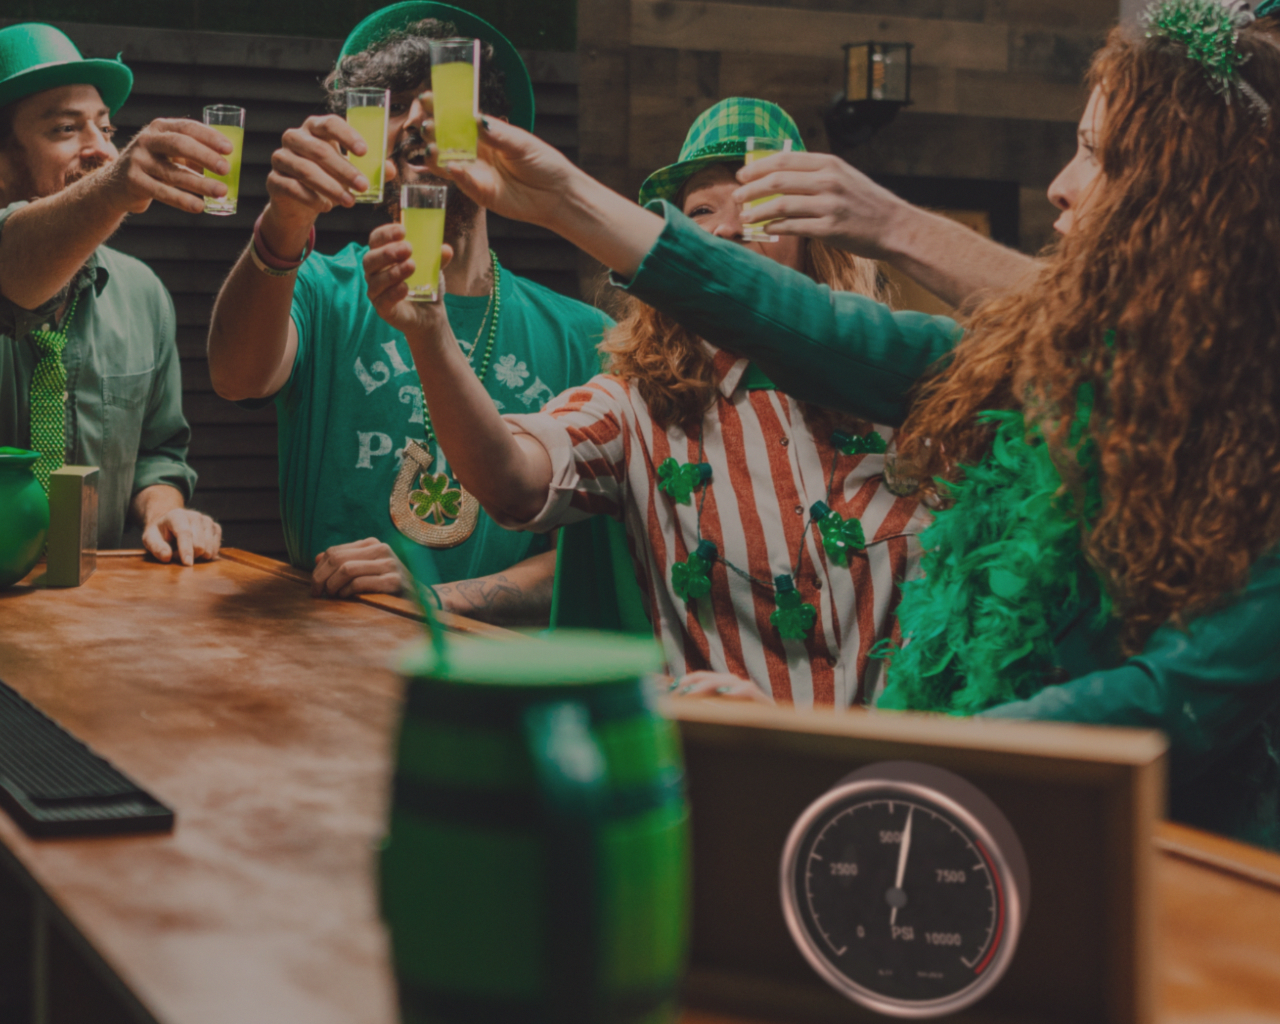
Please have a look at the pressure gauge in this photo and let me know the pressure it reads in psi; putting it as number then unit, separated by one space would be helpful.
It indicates 5500 psi
